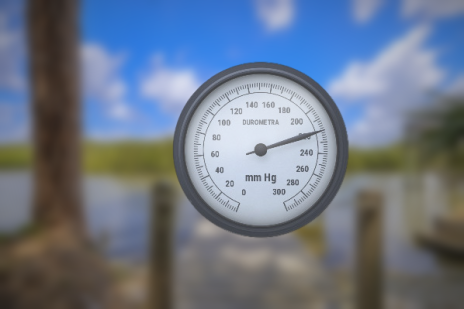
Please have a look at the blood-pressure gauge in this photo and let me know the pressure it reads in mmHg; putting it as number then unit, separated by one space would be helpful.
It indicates 220 mmHg
